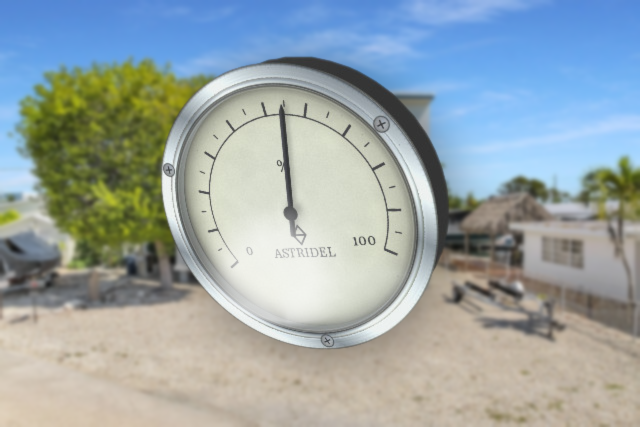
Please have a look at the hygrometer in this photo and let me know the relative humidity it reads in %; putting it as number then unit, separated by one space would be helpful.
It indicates 55 %
